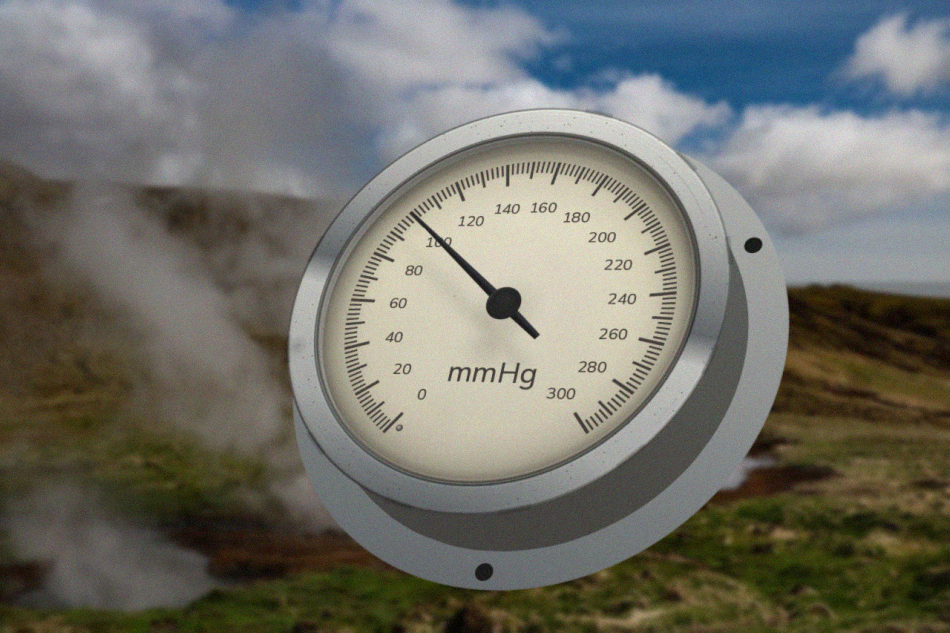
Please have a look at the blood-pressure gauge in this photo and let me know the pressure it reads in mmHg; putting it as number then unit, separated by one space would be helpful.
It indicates 100 mmHg
